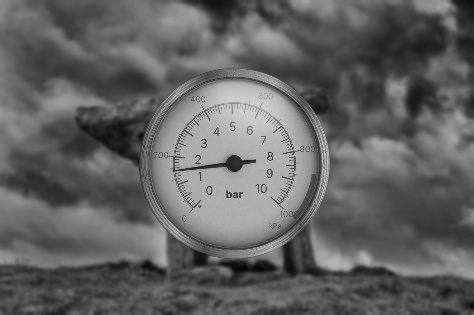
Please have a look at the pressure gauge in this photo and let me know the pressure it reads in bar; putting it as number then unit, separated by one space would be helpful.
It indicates 1.5 bar
